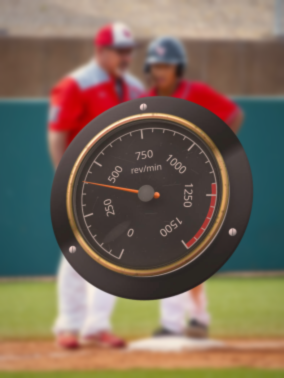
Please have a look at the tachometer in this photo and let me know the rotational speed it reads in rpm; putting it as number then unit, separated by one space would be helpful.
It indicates 400 rpm
